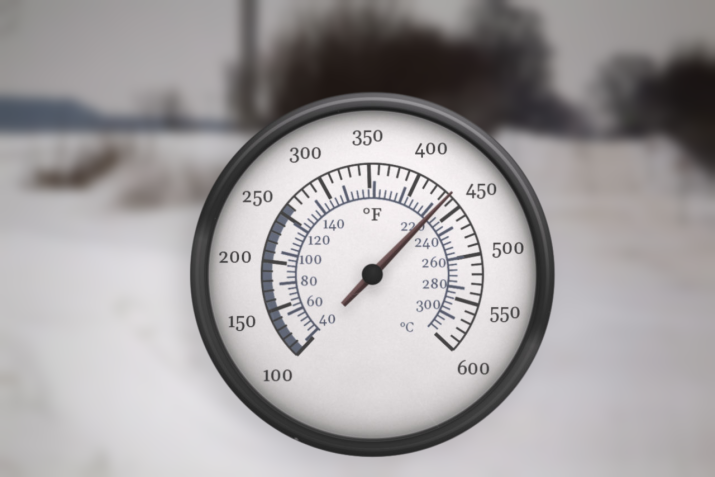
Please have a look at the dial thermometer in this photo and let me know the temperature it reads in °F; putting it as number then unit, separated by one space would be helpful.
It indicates 435 °F
